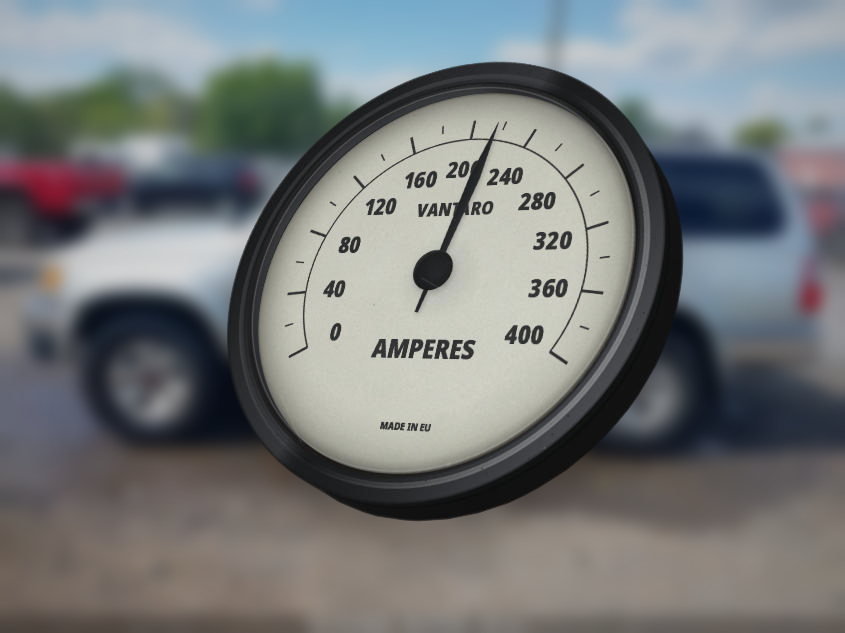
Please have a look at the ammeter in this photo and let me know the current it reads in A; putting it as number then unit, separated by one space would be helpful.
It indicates 220 A
